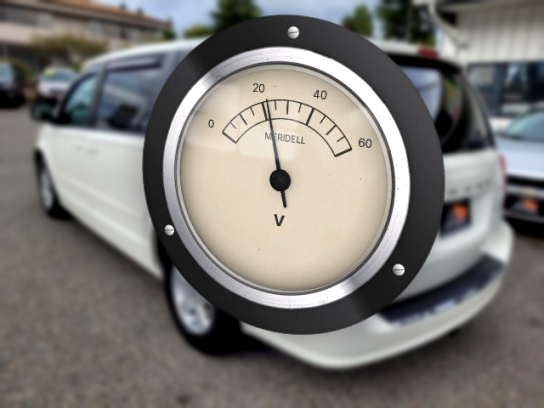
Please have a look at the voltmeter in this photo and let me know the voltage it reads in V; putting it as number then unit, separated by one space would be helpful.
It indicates 22.5 V
